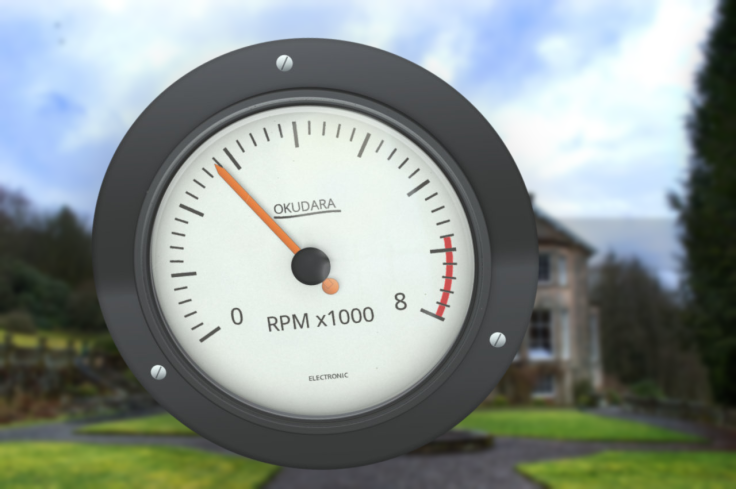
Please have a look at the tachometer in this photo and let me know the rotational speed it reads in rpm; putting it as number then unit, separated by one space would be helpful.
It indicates 2800 rpm
